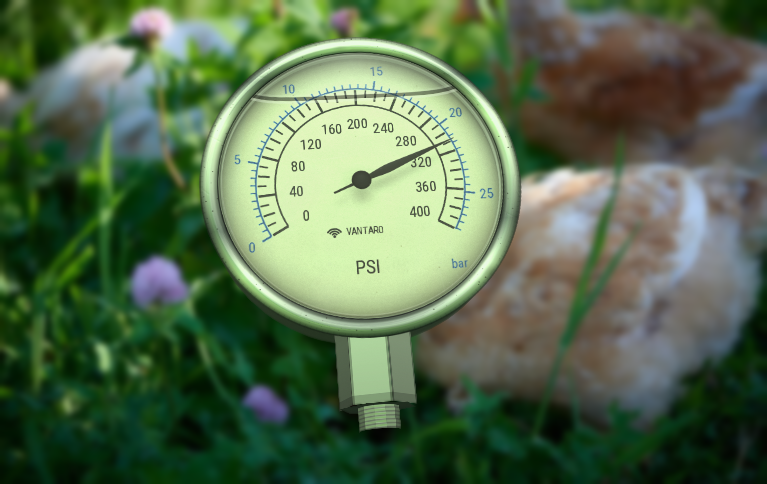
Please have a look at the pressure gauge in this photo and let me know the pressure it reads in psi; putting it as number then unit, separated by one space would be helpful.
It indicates 310 psi
